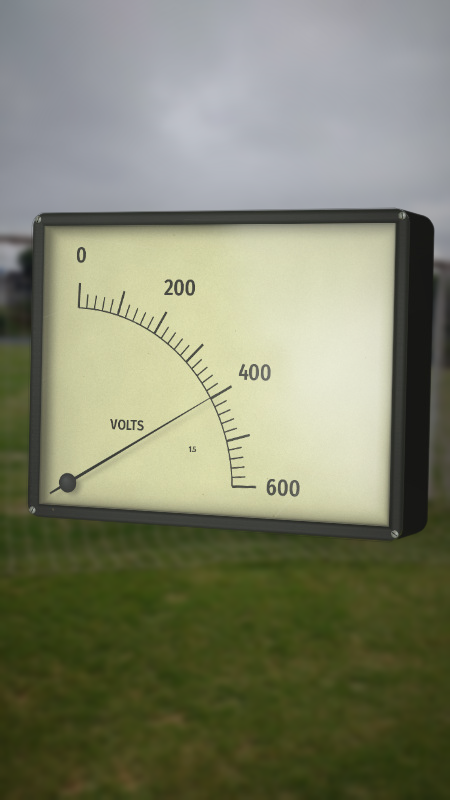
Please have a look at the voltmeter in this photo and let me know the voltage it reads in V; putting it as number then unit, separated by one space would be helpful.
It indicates 400 V
